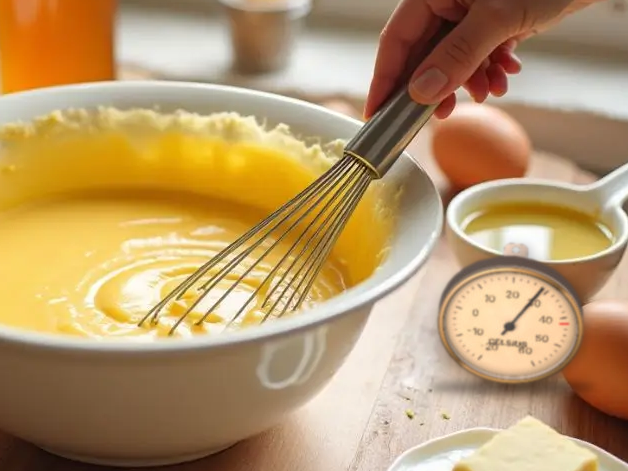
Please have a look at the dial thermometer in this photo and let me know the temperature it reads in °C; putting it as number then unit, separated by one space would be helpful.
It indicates 28 °C
